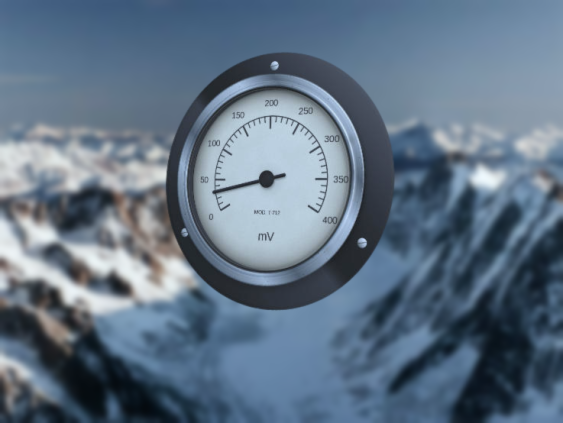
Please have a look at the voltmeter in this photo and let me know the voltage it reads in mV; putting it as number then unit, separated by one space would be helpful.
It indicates 30 mV
